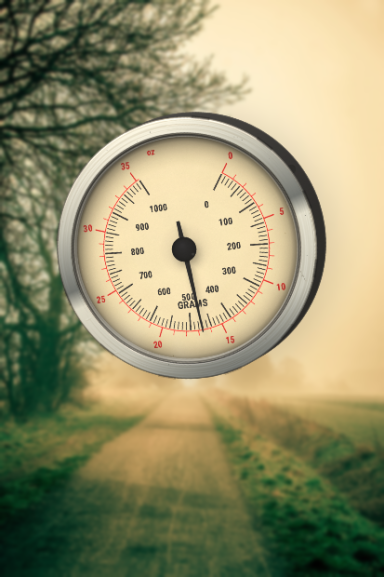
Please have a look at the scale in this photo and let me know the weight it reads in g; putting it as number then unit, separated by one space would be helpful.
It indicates 470 g
